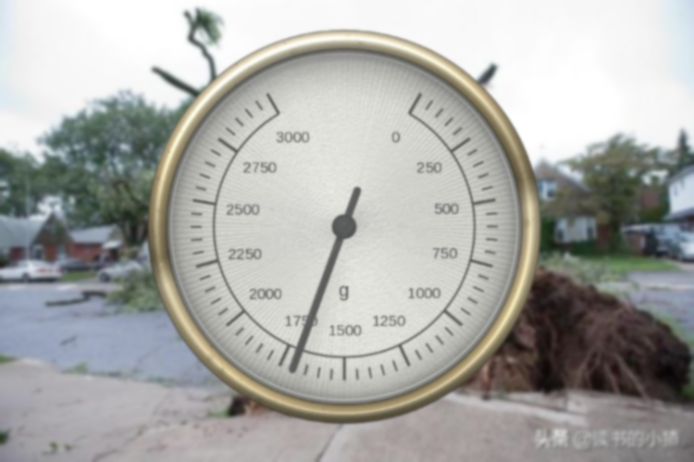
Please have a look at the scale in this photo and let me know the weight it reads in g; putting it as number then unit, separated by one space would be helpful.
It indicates 1700 g
